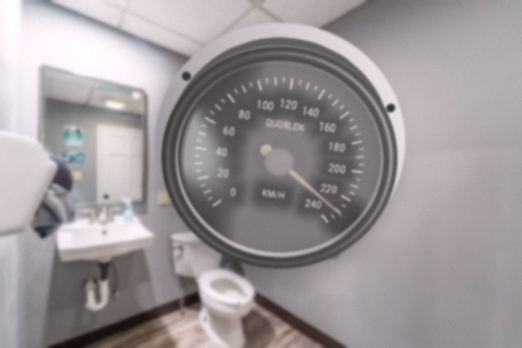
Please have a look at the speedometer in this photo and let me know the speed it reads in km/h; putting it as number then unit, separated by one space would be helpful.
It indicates 230 km/h
